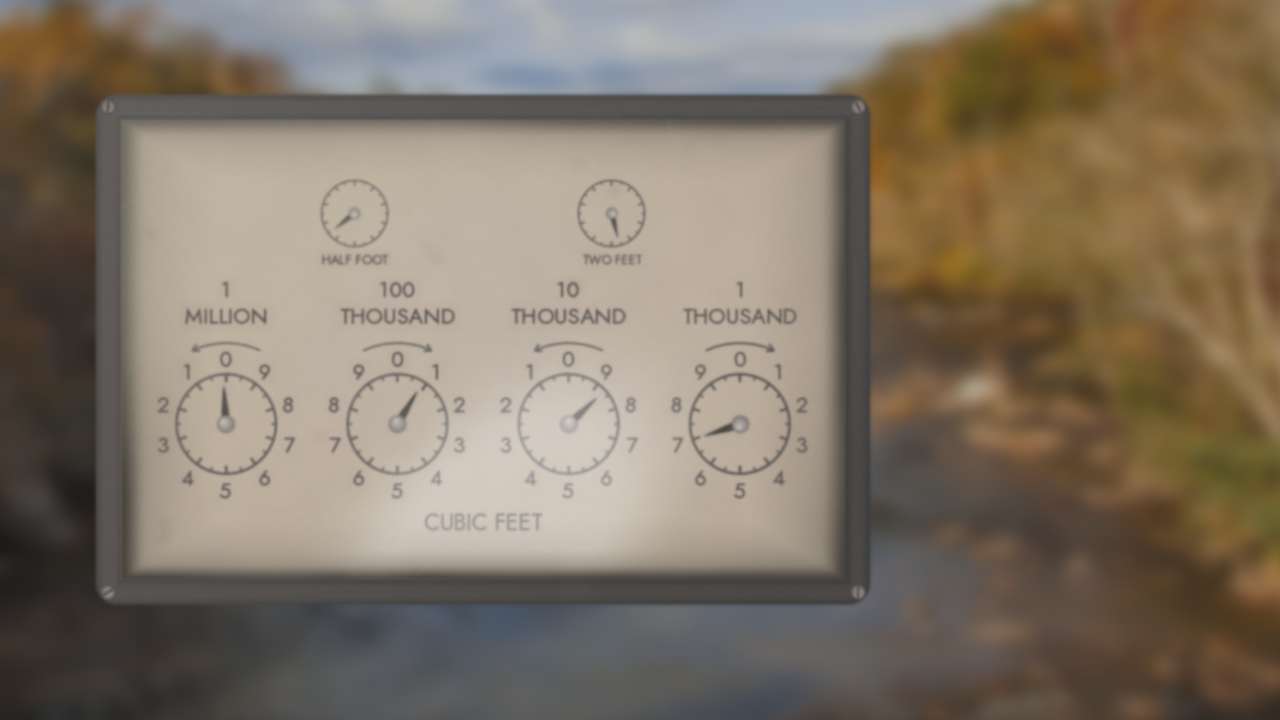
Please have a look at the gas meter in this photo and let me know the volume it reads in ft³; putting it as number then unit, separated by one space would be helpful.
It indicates 8700 ft³
